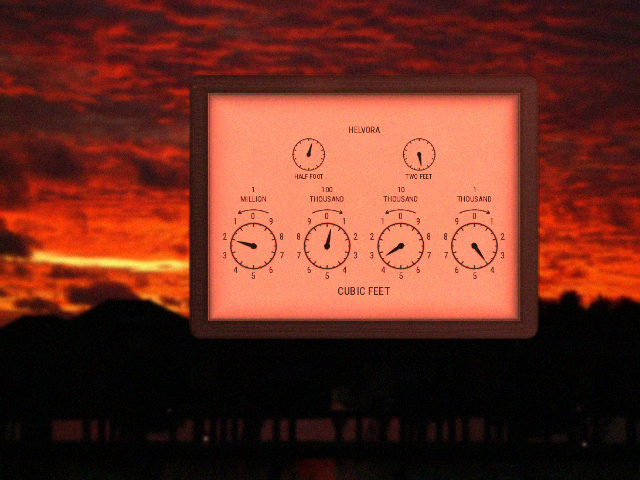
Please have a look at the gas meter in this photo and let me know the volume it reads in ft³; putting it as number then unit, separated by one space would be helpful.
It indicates 203400 ft³
